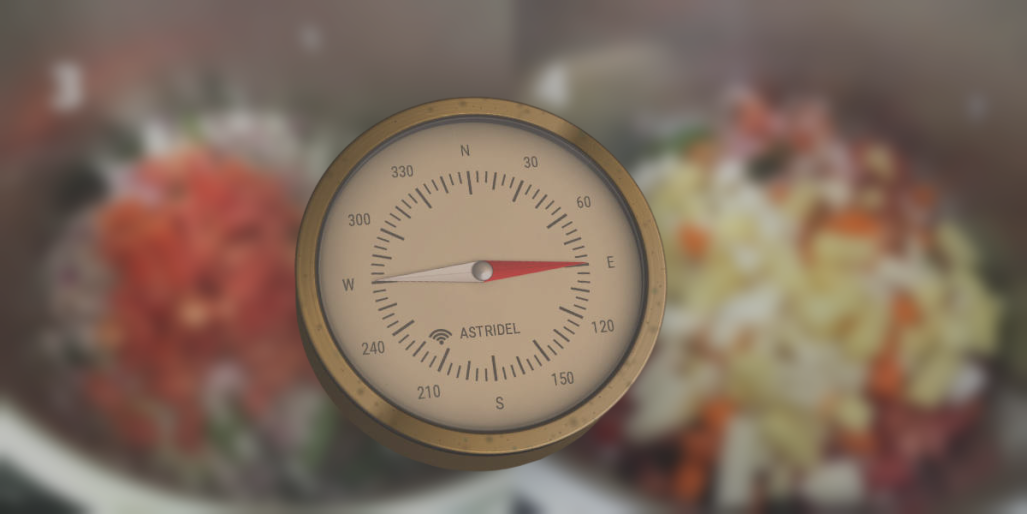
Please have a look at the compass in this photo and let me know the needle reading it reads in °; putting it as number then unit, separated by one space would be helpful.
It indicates 90 °
